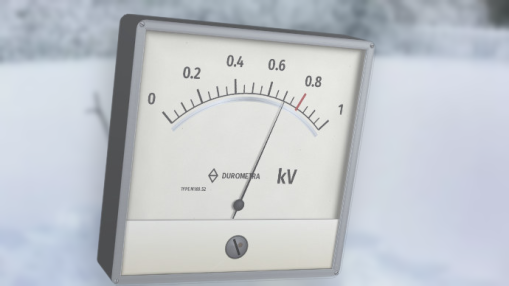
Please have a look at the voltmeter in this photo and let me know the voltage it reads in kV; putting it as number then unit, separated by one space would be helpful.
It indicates 0.7 kV
